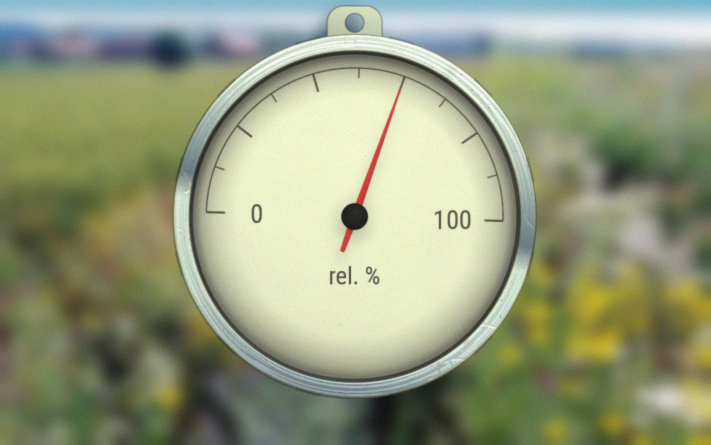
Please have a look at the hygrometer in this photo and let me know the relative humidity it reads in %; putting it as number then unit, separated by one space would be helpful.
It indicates 60 %
